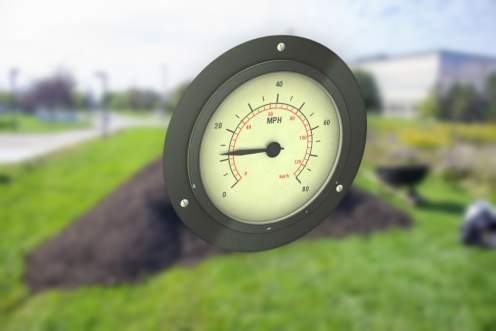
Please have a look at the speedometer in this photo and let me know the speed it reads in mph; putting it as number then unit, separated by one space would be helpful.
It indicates 12.5 mph
